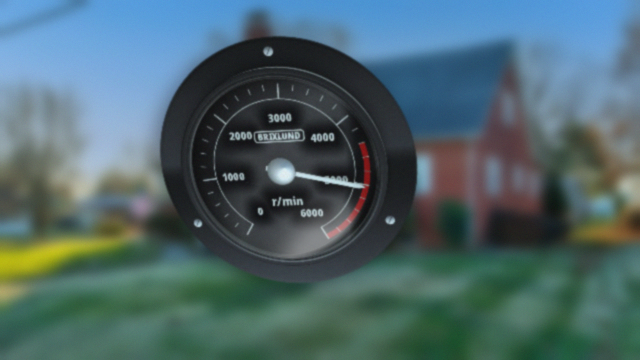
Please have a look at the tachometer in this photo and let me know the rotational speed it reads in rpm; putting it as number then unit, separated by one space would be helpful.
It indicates 5000 rpm
